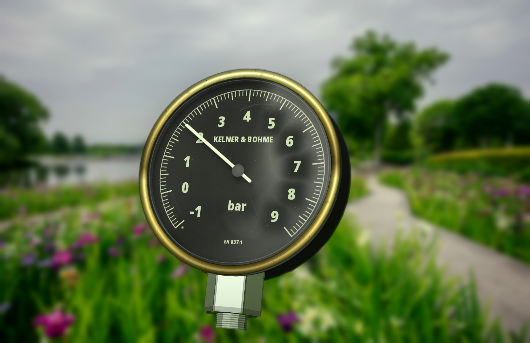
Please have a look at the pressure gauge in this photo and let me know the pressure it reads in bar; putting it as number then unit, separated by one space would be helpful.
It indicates 2 bar
